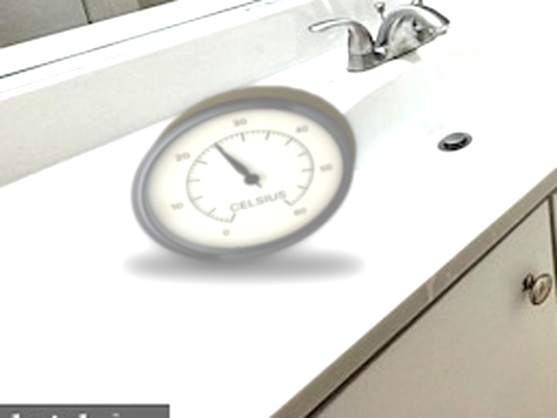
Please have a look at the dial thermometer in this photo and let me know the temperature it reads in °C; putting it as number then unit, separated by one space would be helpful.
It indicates 25 °C
